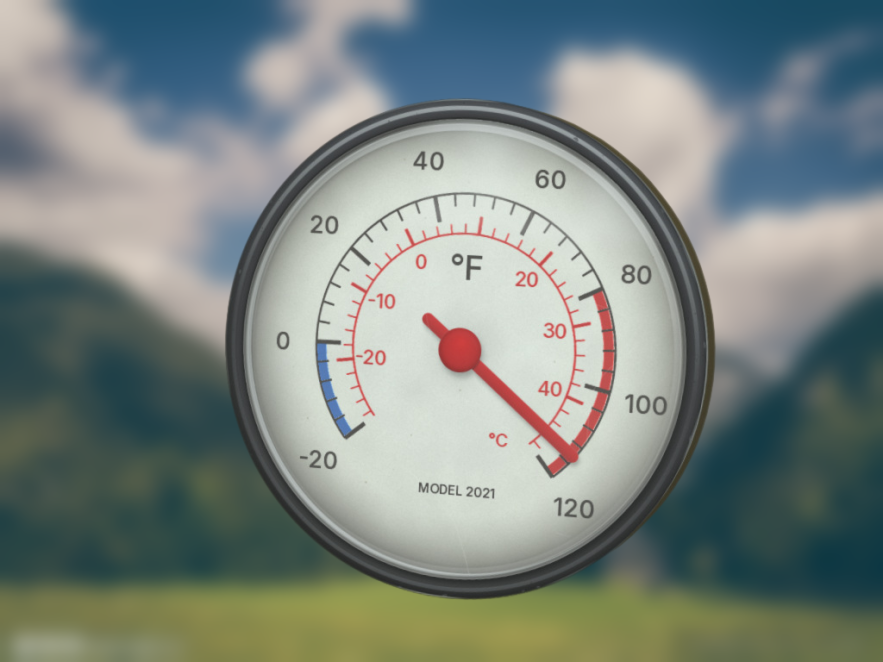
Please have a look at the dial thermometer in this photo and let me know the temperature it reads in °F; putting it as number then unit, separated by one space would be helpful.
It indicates 114 °F
